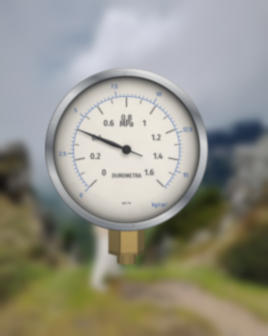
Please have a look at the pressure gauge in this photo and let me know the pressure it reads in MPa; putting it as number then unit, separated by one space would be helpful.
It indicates 0.4 MPa
